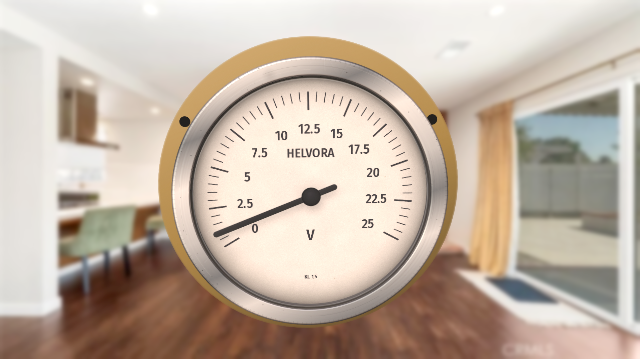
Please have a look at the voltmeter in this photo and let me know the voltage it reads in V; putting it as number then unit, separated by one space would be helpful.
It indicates 1 V
